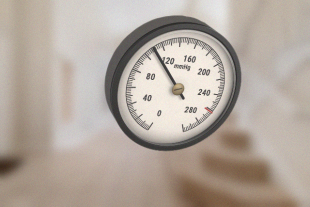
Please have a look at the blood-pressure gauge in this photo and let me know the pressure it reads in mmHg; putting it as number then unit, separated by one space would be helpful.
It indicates 110 mmHg
